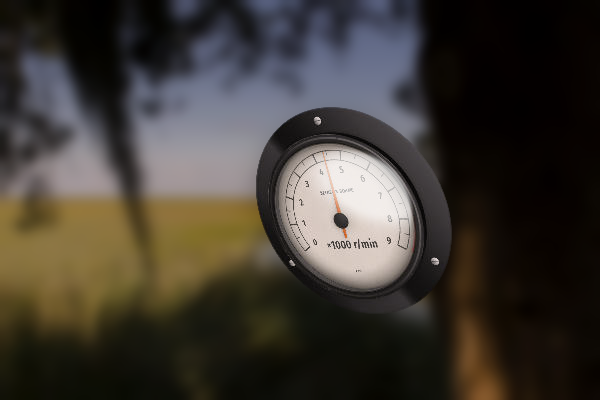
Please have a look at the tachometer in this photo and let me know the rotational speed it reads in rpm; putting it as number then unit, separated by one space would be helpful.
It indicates 4500 rpm
